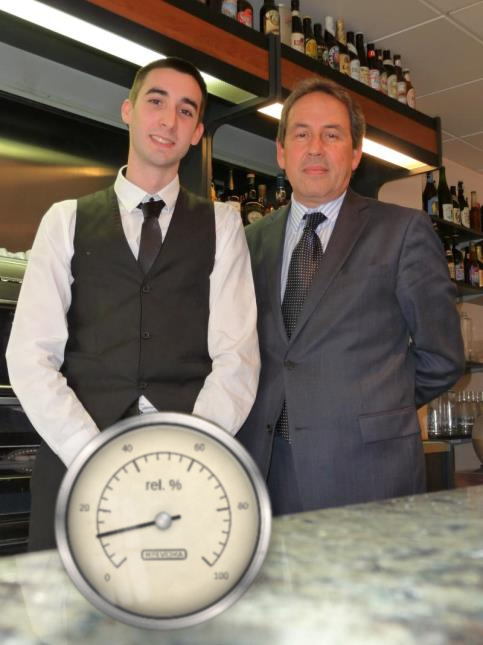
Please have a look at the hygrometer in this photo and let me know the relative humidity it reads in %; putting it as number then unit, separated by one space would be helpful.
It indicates 12 %
